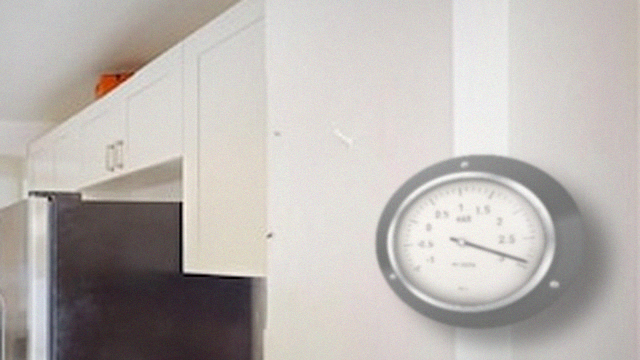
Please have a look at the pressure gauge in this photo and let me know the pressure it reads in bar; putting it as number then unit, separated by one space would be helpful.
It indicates 2.9 bar
